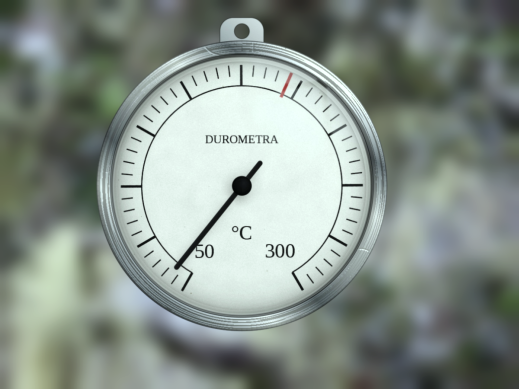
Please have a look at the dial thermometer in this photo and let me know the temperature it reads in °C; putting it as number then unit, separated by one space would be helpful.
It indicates 57.5 °C
